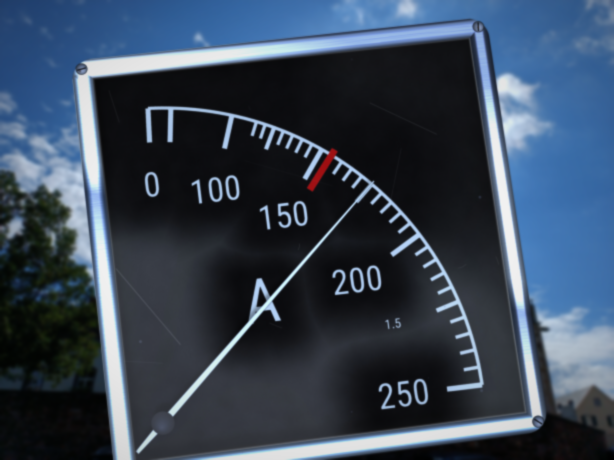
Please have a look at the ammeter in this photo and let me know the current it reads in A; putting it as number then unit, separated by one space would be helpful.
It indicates 175 A
